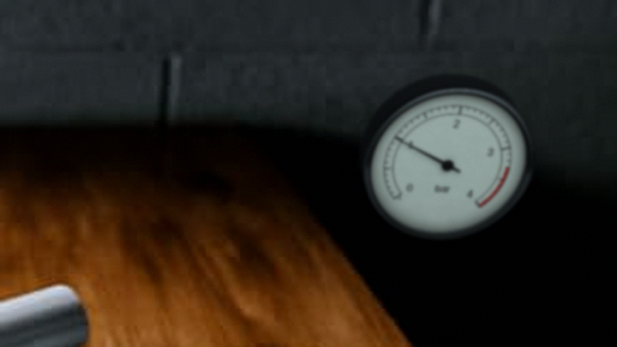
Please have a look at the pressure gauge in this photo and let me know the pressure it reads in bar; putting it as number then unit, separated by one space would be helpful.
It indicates 1 bar
